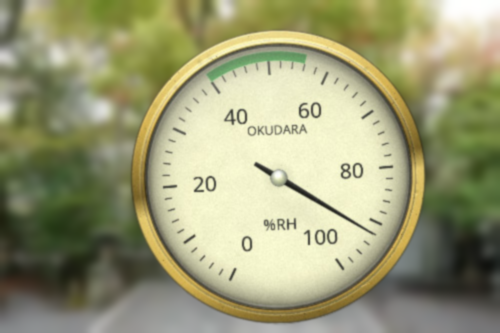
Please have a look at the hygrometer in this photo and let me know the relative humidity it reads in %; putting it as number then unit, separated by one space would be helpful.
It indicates 92 %
